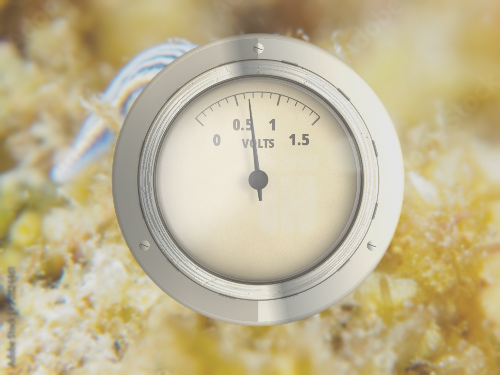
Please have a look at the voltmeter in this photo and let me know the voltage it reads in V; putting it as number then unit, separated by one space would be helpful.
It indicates 0.65 V
